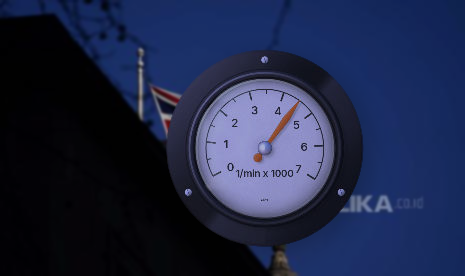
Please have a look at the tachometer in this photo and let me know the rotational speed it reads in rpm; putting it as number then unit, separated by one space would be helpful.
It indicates 4500 rpm
